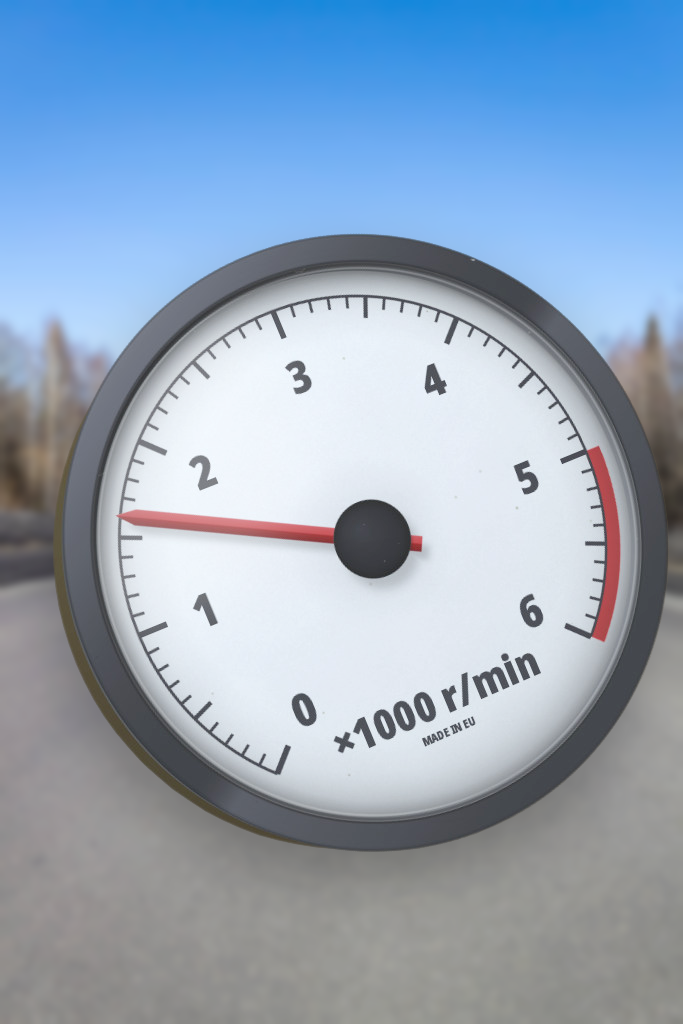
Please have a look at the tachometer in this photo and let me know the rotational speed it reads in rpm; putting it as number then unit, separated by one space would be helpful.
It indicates 1600 rpm
